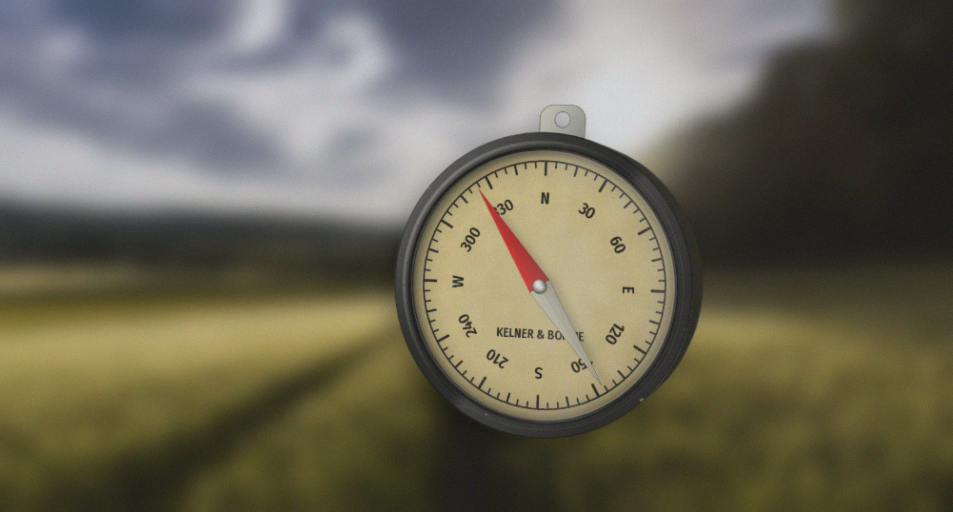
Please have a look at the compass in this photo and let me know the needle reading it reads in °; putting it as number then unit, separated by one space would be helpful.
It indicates 325 °
